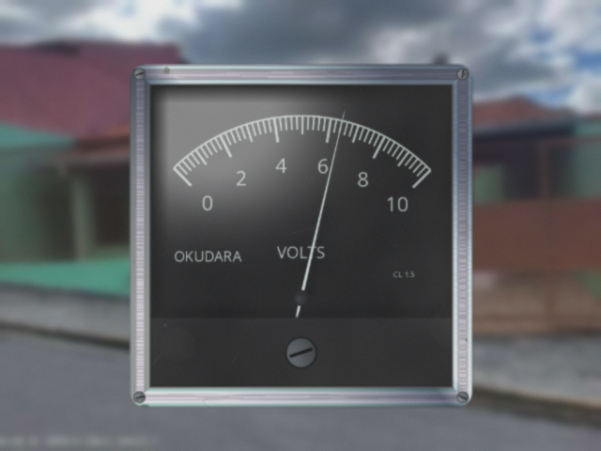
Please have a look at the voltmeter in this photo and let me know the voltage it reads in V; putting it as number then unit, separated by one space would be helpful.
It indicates 6.4 V
